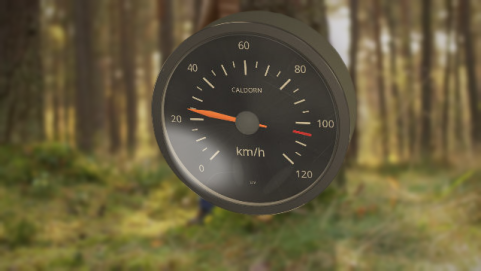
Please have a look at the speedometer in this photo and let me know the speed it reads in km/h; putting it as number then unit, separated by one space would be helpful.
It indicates 25 km/h
